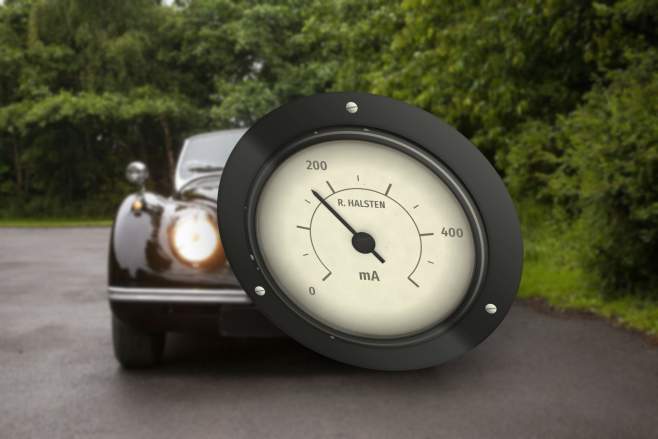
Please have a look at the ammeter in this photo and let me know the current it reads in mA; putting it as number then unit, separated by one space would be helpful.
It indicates 175 mA
